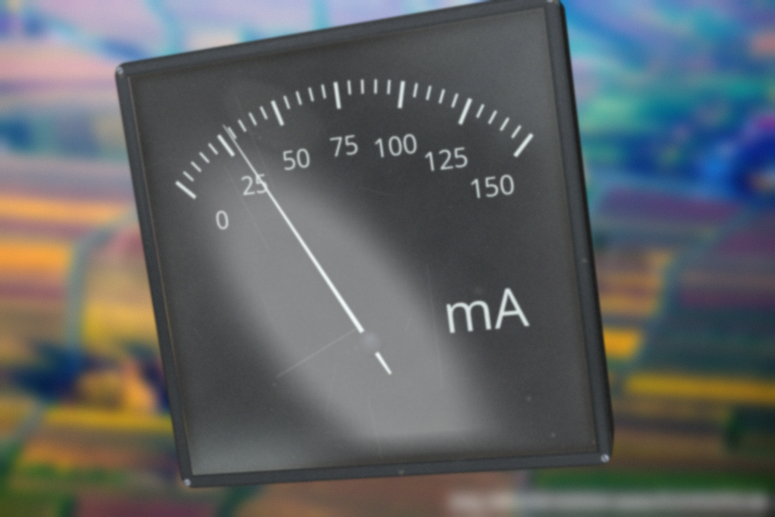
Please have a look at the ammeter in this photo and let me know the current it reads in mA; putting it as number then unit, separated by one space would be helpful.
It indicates 30 mA
